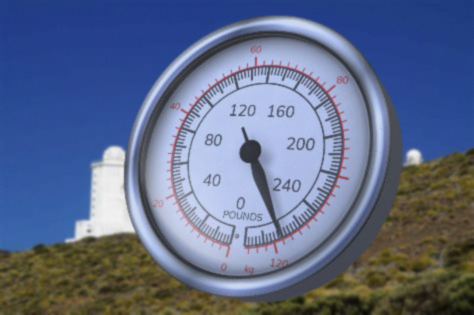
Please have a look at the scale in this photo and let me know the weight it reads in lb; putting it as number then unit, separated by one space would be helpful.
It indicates 260 lb
